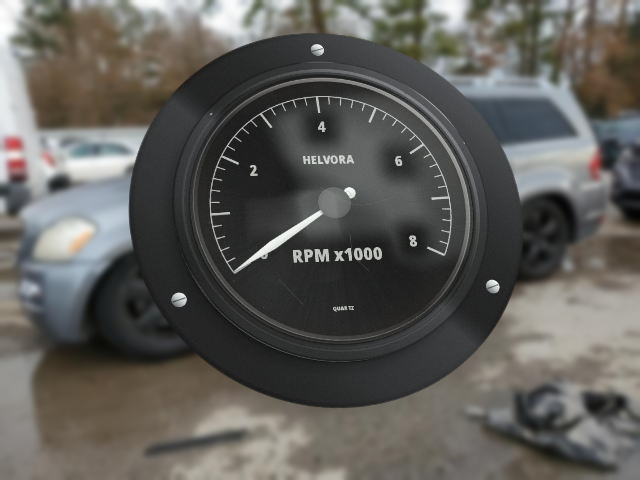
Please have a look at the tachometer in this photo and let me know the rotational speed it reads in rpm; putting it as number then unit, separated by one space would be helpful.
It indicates 0 rpm
